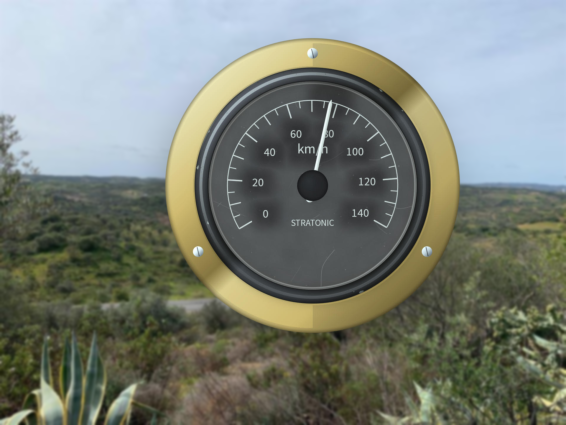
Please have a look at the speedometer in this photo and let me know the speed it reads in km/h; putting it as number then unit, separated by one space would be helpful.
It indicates 77.5 km/h
